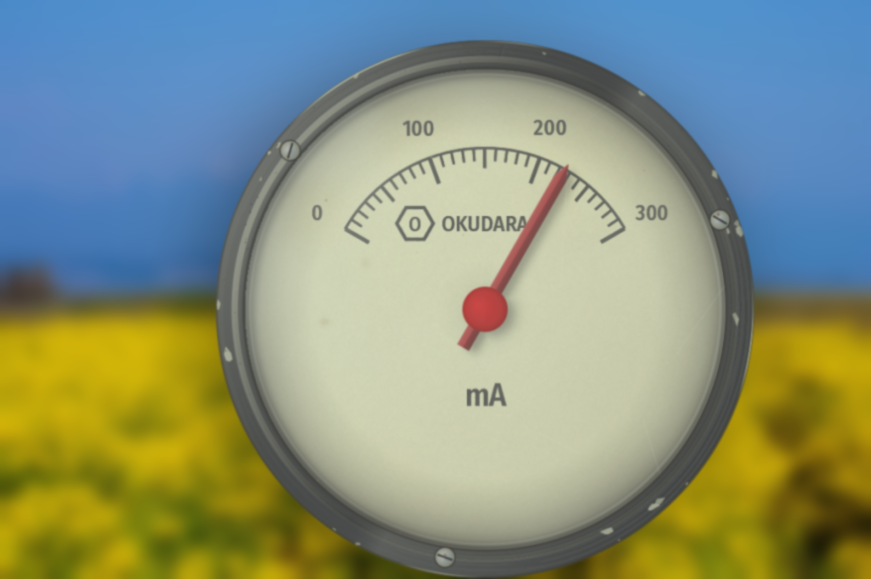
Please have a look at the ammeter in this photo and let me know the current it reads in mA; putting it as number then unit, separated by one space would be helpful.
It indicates 225 mA
